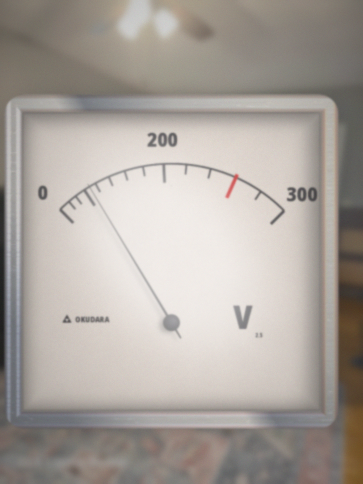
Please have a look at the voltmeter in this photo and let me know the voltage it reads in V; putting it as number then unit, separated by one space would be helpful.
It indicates 110 V
